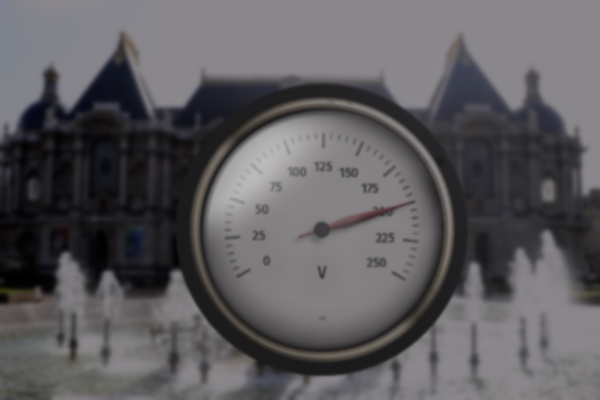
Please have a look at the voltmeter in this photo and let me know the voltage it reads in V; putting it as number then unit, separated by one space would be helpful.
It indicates 200 V
